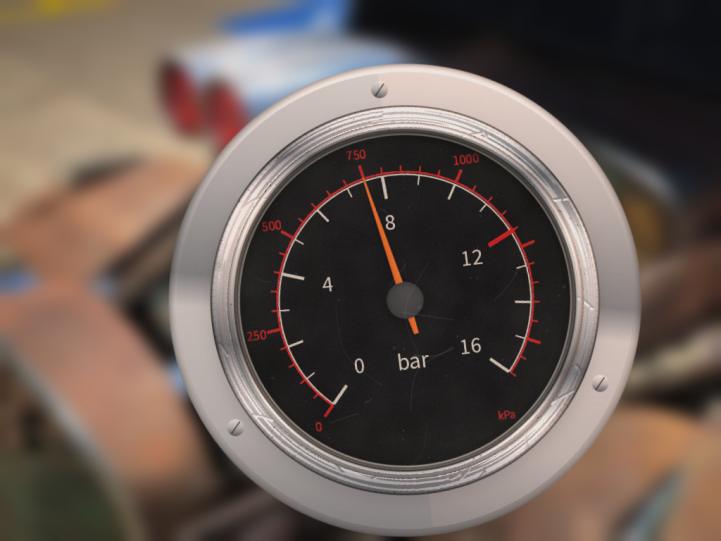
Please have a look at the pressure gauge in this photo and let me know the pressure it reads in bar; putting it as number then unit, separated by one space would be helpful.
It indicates 7.5 bar
